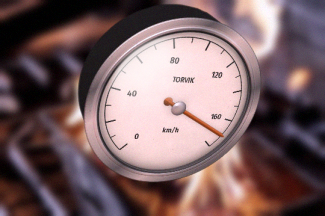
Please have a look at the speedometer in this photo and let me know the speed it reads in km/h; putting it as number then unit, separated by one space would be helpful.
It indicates 170 km/h
